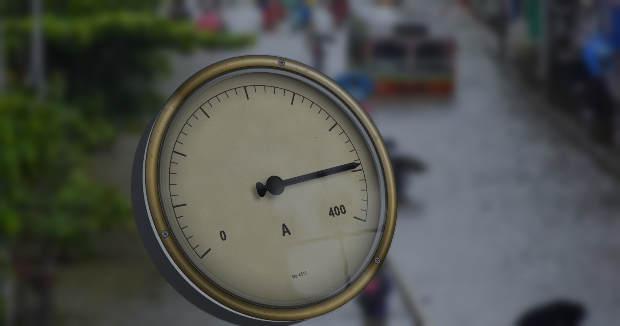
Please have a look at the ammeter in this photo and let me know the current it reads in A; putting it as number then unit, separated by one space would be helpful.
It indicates 345 A
